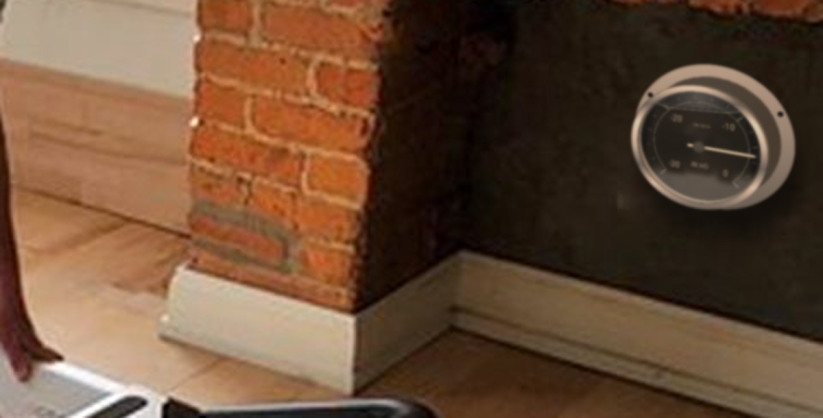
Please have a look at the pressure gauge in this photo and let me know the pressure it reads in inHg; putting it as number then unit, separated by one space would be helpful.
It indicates -5 inHg
